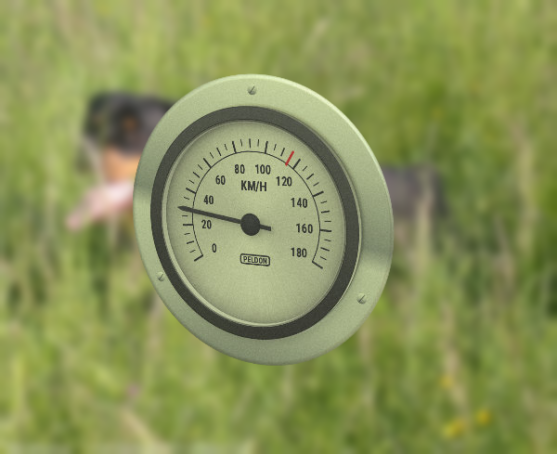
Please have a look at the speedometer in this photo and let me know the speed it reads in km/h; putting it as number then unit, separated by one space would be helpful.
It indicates 30 km/h
